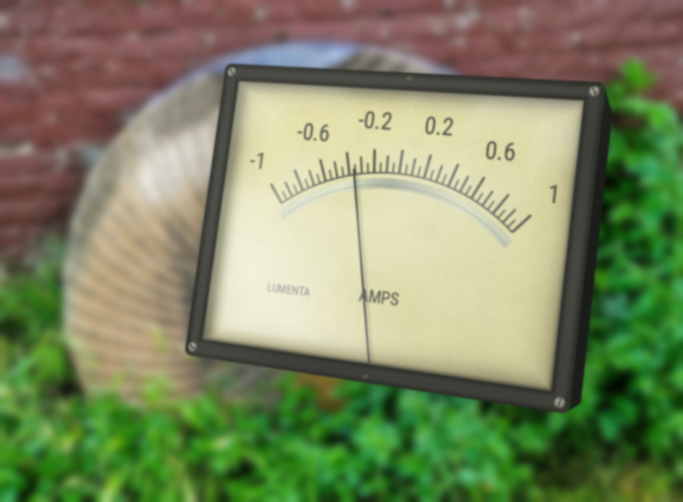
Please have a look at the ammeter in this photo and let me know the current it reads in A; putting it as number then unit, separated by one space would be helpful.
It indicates -0.35 A
